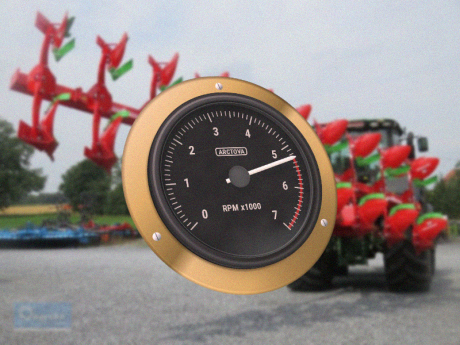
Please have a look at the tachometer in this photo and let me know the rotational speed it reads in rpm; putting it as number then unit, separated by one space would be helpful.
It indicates 5300 rpm
